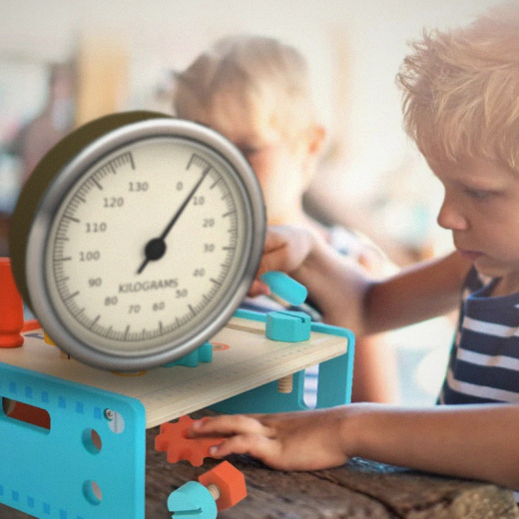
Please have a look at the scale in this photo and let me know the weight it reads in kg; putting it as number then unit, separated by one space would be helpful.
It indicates 5 kg
